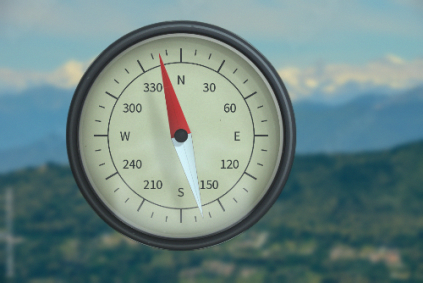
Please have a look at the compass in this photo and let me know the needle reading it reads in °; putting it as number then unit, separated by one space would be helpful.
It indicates 345 °
